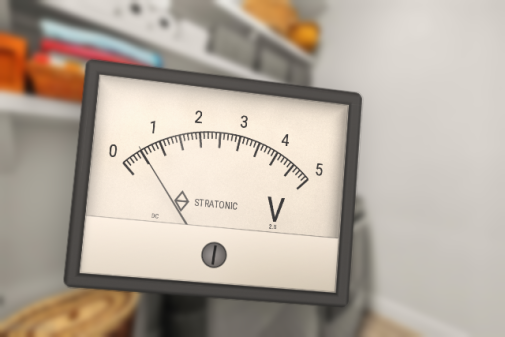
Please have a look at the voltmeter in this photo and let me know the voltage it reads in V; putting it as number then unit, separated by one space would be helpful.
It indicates 0.5 V
